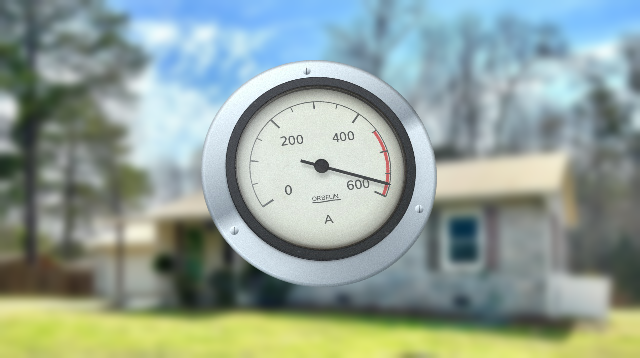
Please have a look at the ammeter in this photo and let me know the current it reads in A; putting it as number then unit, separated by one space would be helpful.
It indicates 575 A
